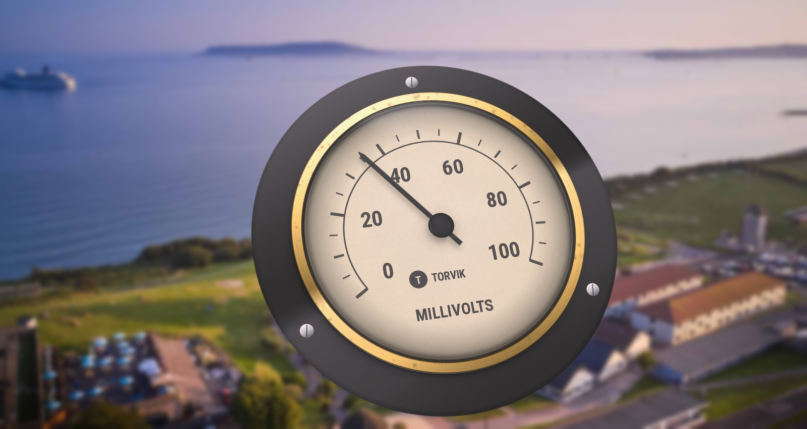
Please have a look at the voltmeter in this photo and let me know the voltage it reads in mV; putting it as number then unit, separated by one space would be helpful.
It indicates 35 mV
